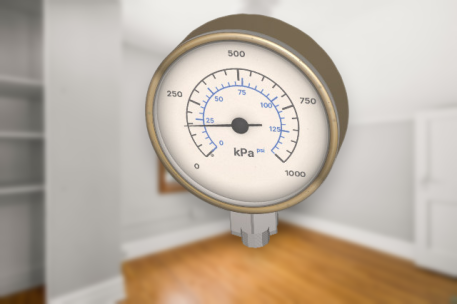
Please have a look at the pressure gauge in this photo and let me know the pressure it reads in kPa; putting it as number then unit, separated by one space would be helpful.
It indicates 150 kPa
